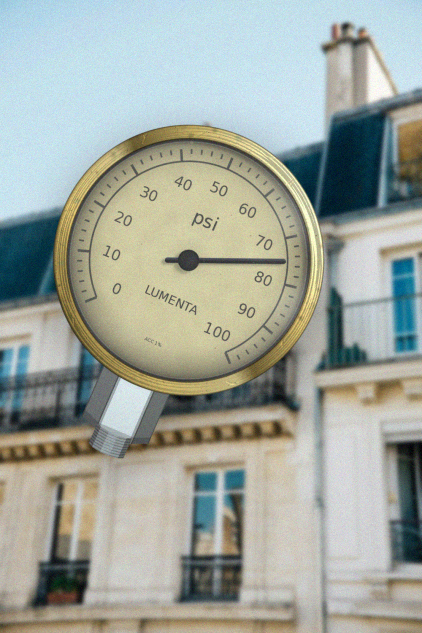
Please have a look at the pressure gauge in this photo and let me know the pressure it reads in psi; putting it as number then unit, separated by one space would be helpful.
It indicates 75 psi
